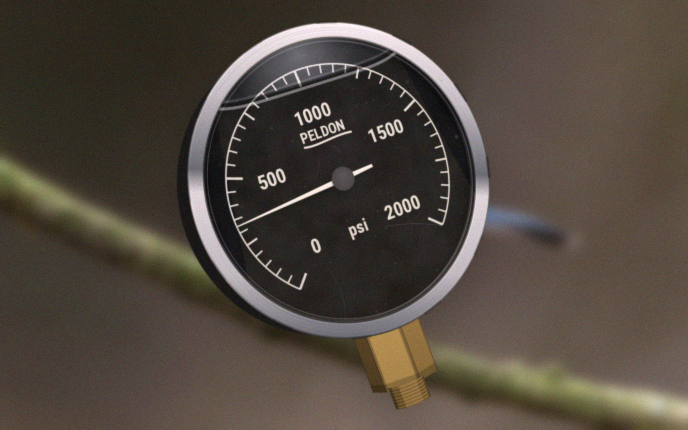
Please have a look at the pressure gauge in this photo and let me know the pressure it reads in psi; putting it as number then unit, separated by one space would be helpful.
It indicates 325 psi
